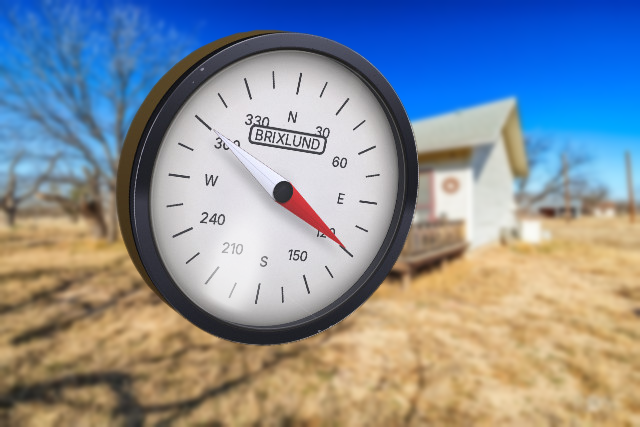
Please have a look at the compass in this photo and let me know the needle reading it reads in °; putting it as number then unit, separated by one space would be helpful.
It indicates 120 °
